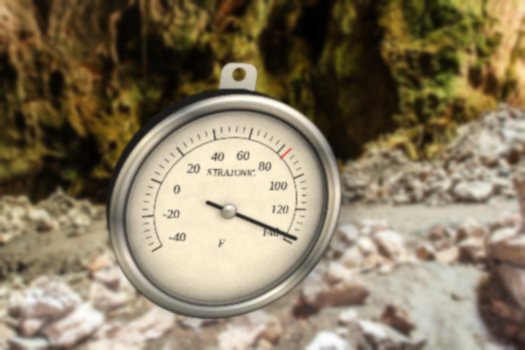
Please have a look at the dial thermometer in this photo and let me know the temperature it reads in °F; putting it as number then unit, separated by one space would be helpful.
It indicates 136 °F
